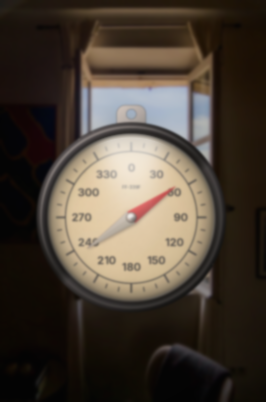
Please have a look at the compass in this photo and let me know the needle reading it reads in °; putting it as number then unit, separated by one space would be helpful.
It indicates 55 °
